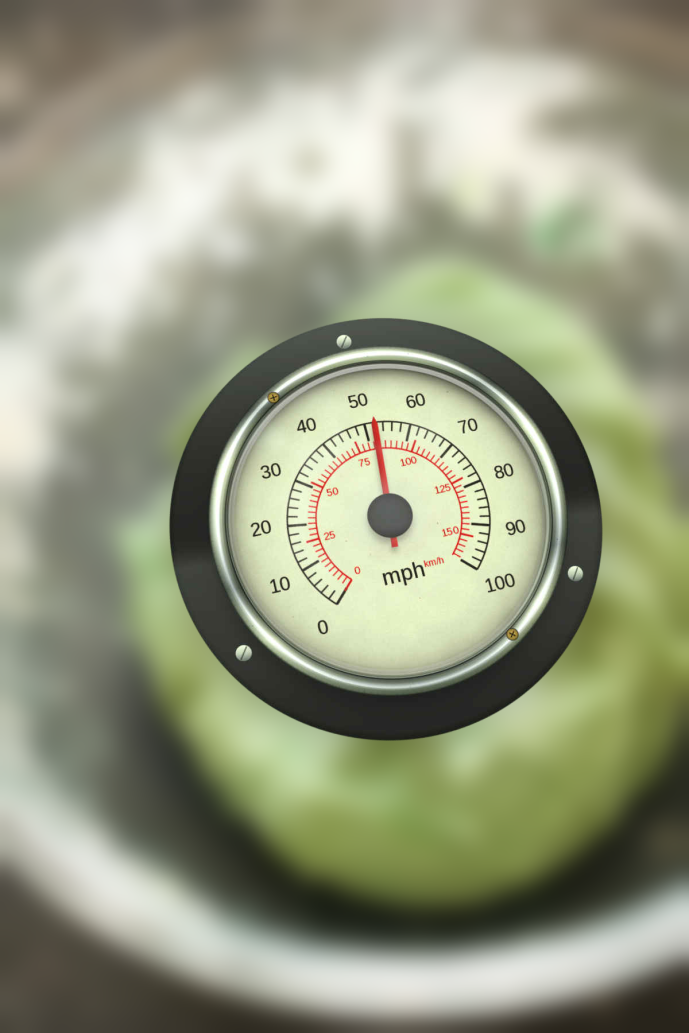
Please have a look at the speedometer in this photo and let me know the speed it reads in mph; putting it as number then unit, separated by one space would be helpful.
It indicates 52 mph
